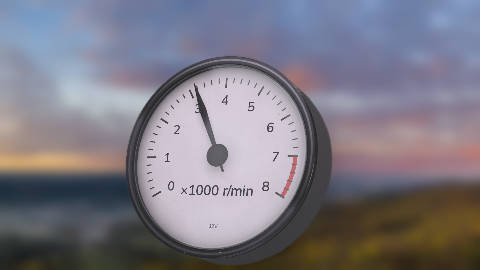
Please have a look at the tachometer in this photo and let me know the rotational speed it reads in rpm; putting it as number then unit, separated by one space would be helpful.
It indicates 3200 rpm
